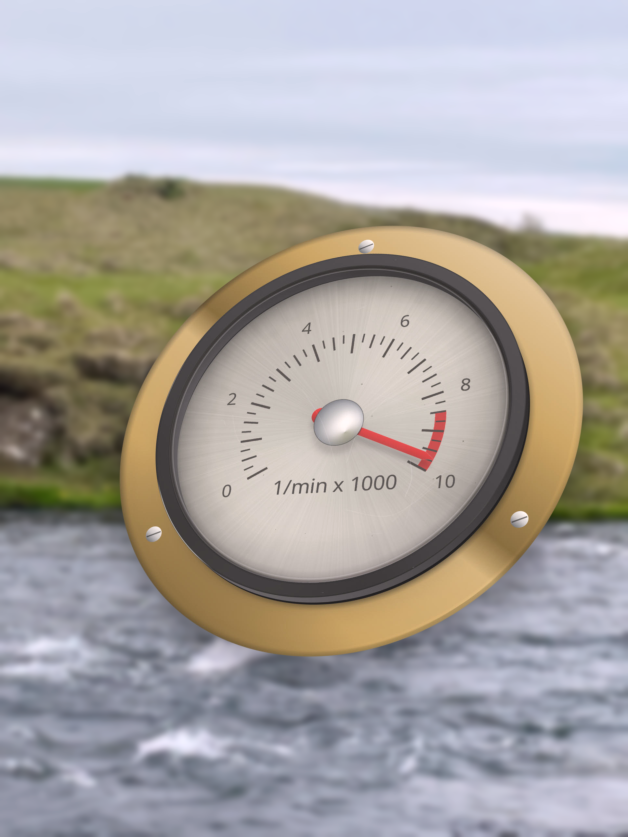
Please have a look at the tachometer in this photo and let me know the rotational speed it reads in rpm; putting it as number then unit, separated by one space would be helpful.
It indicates 9750 rpm
